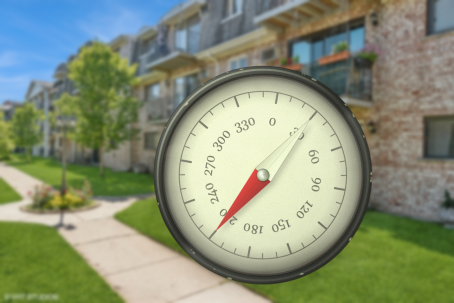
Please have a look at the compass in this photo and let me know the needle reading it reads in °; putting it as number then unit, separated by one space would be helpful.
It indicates 210 °
